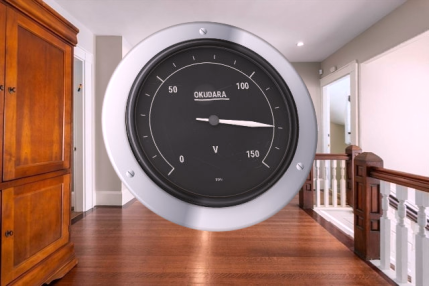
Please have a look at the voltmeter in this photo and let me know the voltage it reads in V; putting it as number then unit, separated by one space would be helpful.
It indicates 130 V
